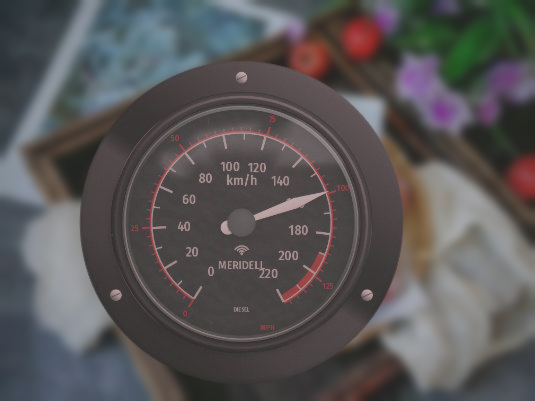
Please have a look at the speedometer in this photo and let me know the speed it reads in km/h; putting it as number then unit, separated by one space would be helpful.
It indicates 160 km/h
